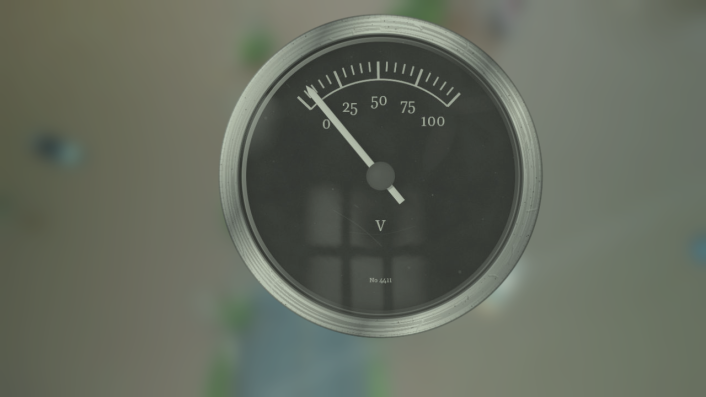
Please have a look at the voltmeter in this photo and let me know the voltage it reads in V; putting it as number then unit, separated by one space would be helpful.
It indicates 7.5 V
